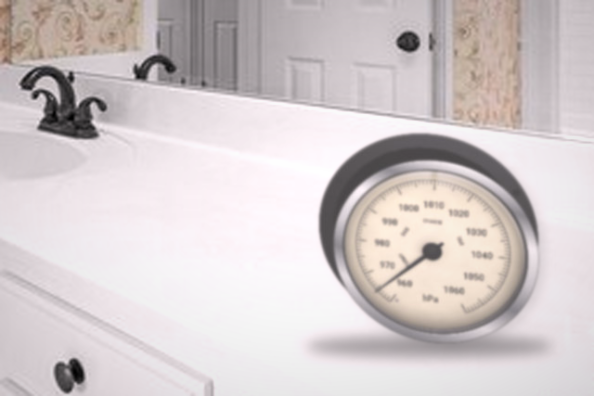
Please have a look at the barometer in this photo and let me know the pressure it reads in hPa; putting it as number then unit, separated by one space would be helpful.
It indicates 965 hPa
